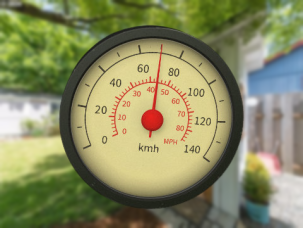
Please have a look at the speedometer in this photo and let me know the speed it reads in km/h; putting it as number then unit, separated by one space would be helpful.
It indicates 70 km/h
